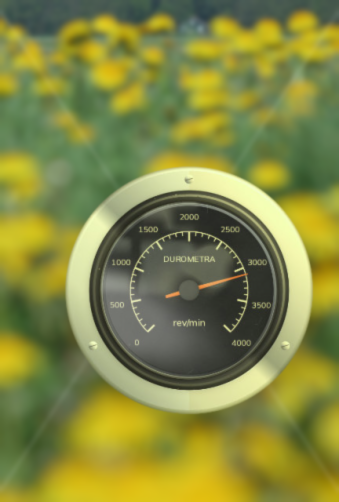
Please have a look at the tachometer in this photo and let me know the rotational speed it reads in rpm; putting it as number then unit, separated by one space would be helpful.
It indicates 3100 rpm
